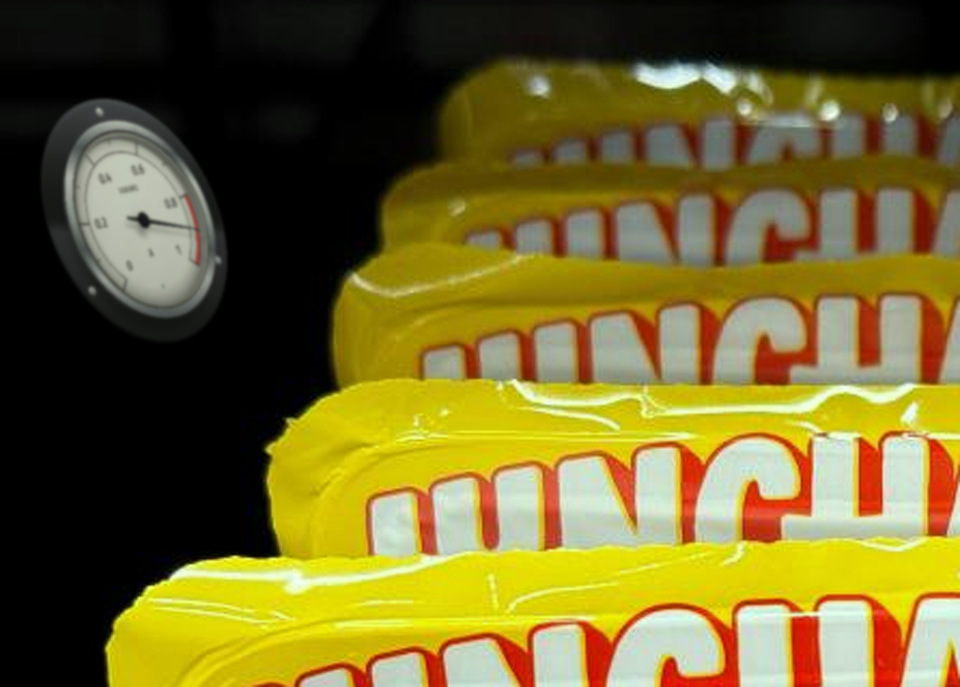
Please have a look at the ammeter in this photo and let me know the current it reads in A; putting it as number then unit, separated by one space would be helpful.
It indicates 0.9 A
